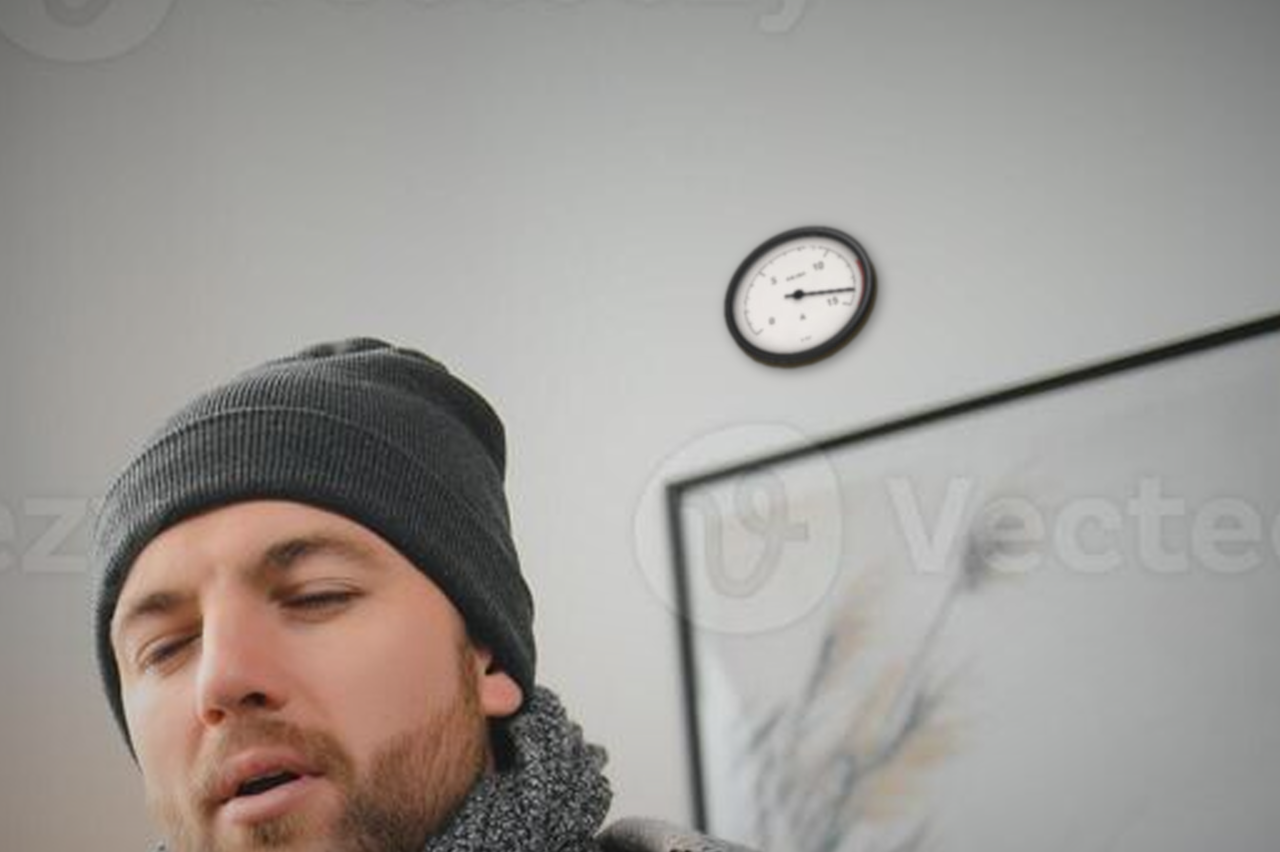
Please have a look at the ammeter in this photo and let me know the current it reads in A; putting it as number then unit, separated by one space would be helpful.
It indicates 14 A
